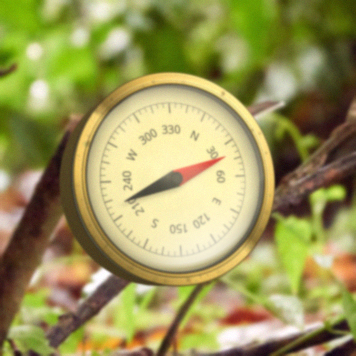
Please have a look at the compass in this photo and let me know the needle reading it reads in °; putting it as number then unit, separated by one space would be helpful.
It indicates 40 °
